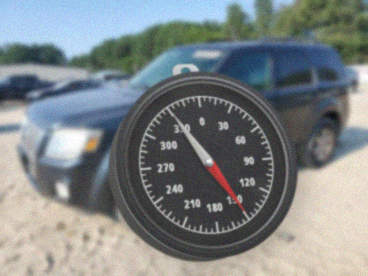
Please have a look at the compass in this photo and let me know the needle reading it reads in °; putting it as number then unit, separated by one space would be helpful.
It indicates 150 °
